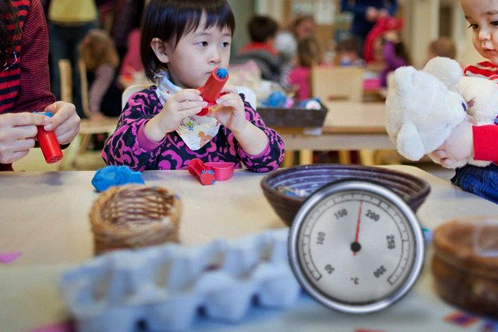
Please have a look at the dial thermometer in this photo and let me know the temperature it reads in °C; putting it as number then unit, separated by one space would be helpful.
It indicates 180 °C
